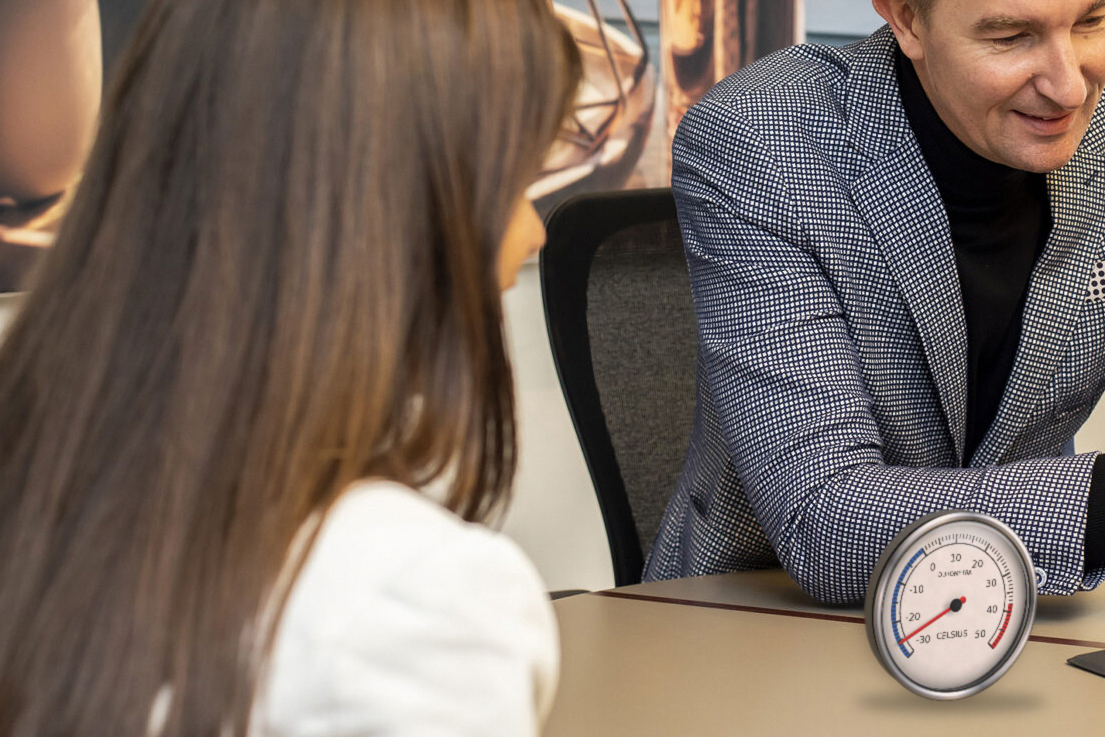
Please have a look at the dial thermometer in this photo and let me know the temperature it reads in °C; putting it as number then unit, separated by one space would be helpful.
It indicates -25 °C
